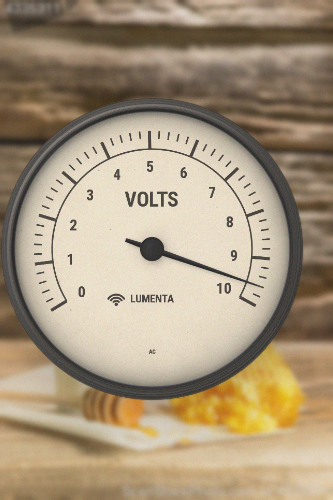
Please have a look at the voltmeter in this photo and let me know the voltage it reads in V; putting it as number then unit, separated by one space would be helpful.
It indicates 9.6 V
